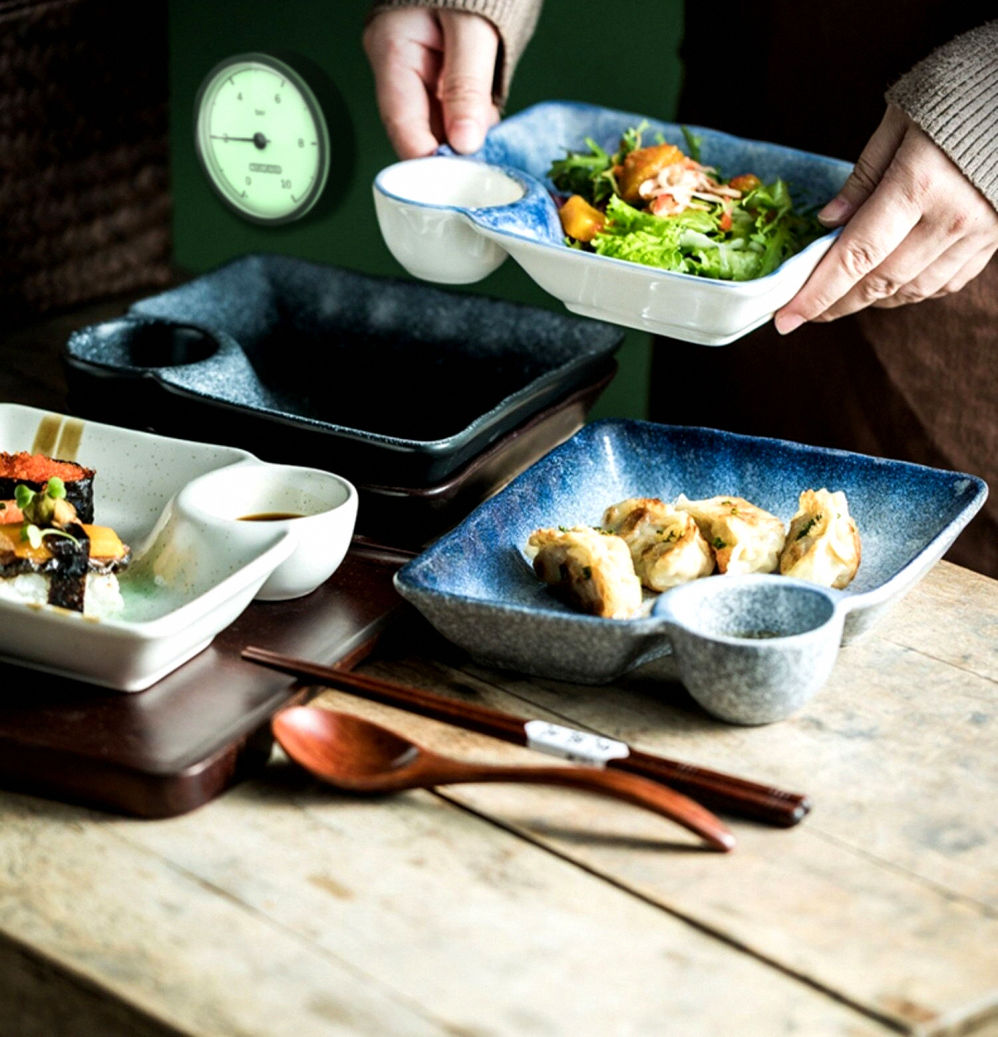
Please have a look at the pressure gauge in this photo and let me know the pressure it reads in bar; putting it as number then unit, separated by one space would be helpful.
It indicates 2 bar
